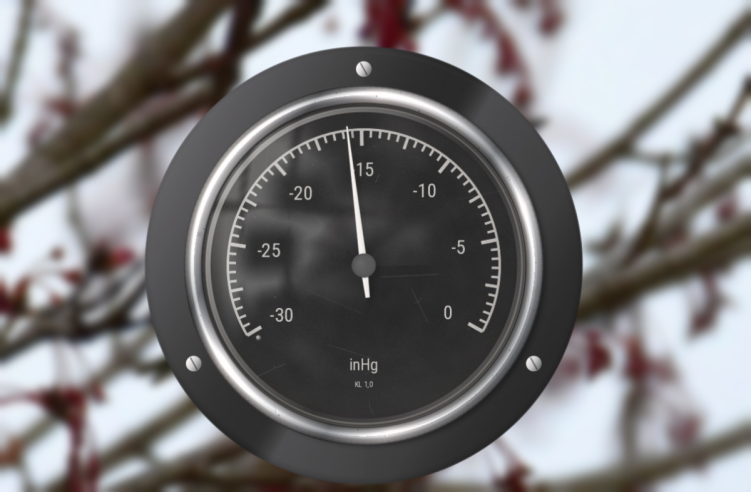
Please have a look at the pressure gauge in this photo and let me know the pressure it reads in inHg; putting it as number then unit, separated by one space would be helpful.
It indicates -15.75 inHg
